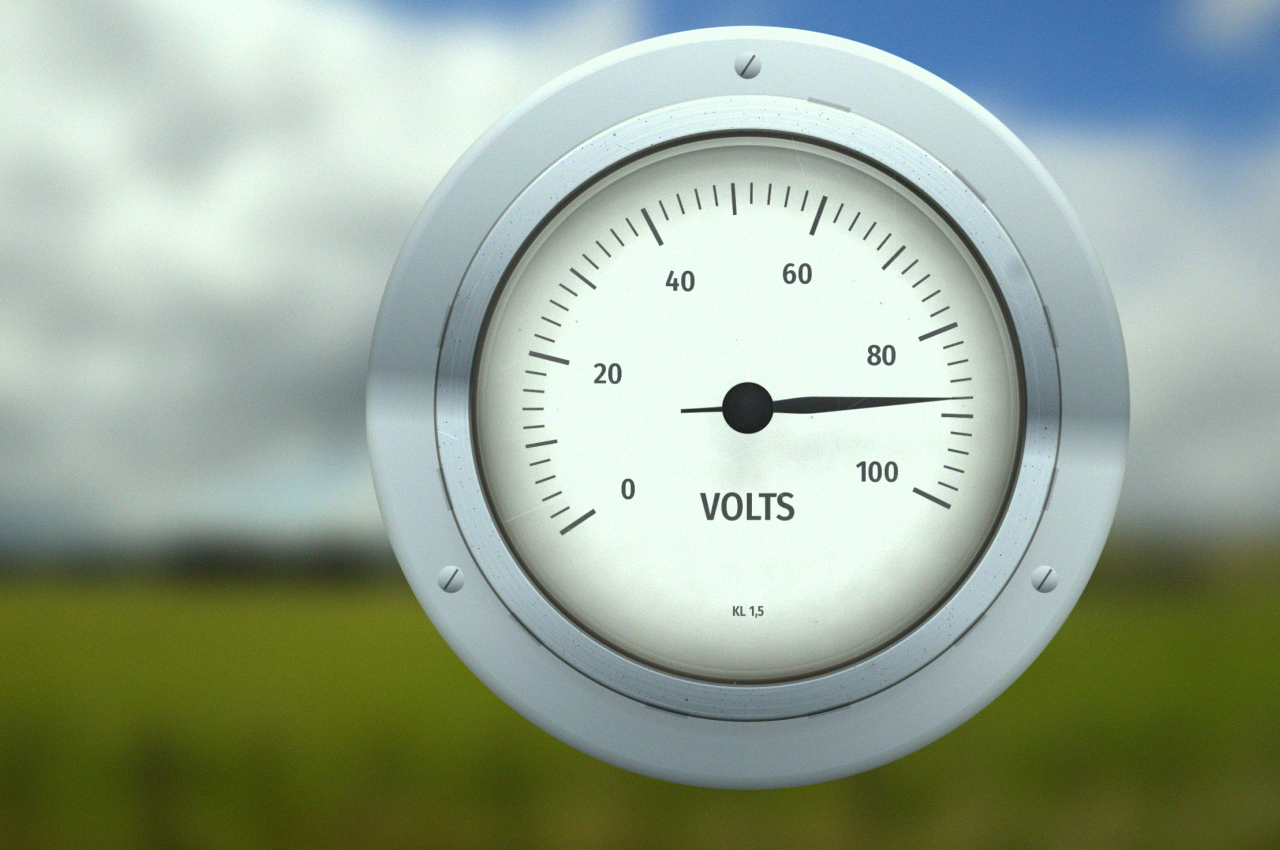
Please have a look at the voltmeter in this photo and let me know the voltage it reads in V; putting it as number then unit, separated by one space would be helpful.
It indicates 88 V
